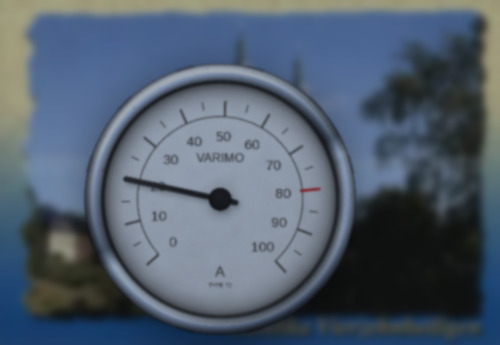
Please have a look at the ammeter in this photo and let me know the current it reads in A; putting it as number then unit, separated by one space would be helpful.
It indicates 20 A
